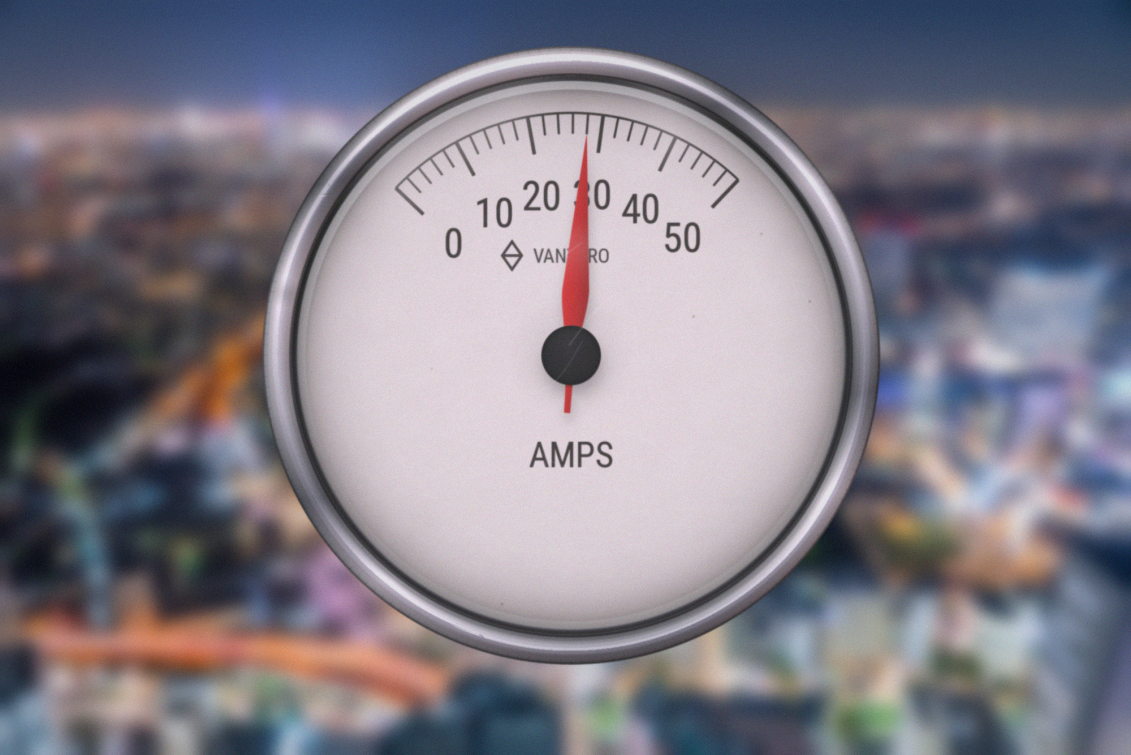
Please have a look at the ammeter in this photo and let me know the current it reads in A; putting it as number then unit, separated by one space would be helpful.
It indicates 28 A
